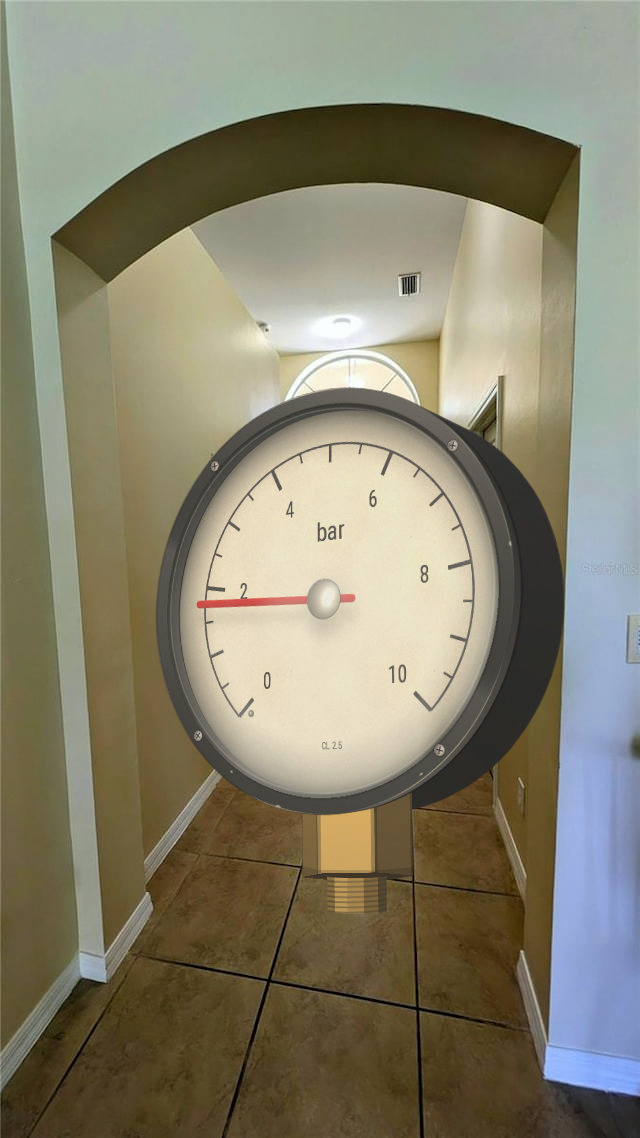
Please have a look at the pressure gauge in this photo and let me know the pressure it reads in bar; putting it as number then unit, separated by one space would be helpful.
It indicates 1.75 bar
